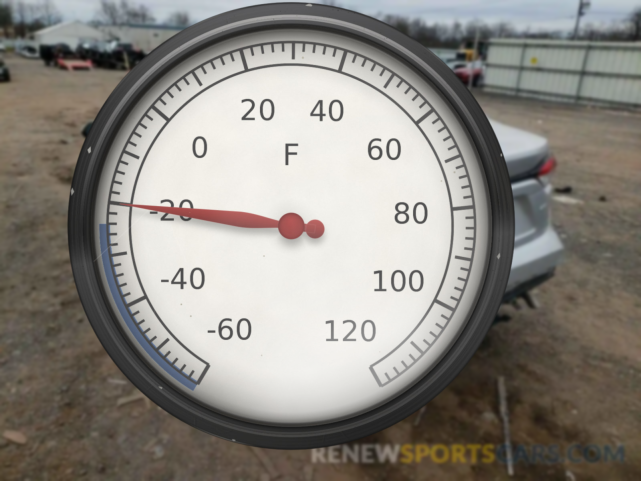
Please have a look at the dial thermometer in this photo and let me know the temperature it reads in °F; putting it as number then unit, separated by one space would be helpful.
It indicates -20 °F
